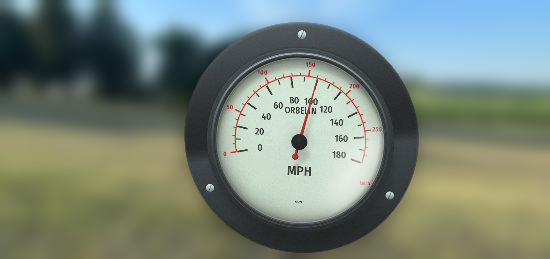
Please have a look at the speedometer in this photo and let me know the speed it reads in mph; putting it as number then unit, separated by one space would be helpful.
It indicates 100 mph
